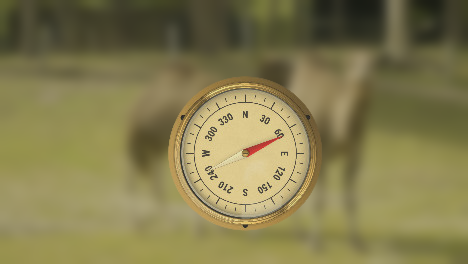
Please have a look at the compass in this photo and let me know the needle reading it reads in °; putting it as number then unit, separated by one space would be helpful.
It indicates 65 °
